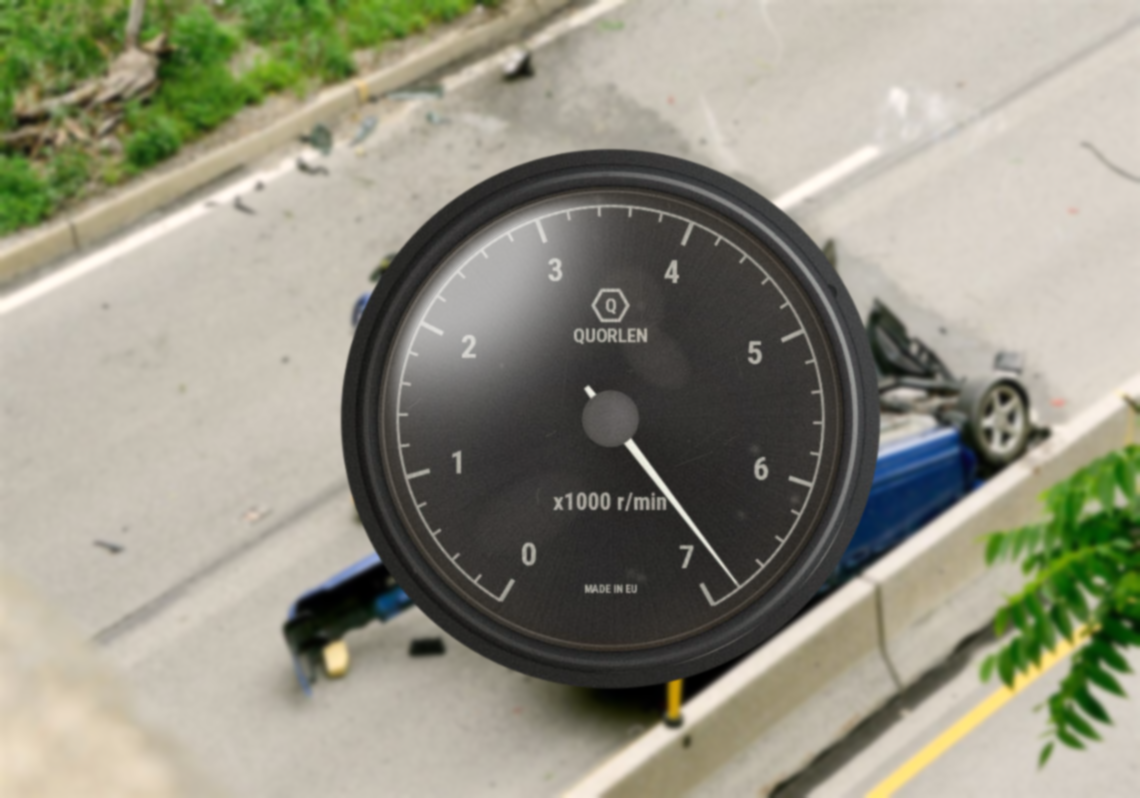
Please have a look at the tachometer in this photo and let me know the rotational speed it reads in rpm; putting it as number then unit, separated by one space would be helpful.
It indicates 6800 rpm
